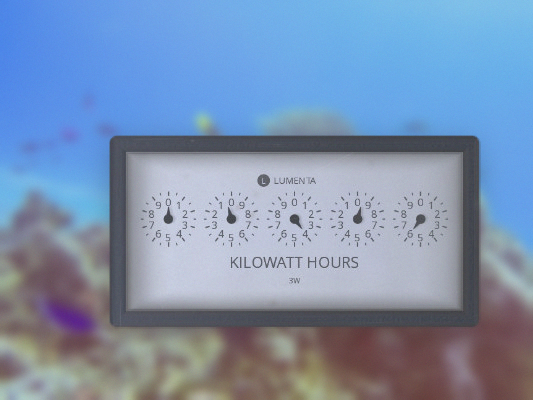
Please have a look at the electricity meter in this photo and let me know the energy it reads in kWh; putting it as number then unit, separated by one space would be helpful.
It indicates 396 kWh
